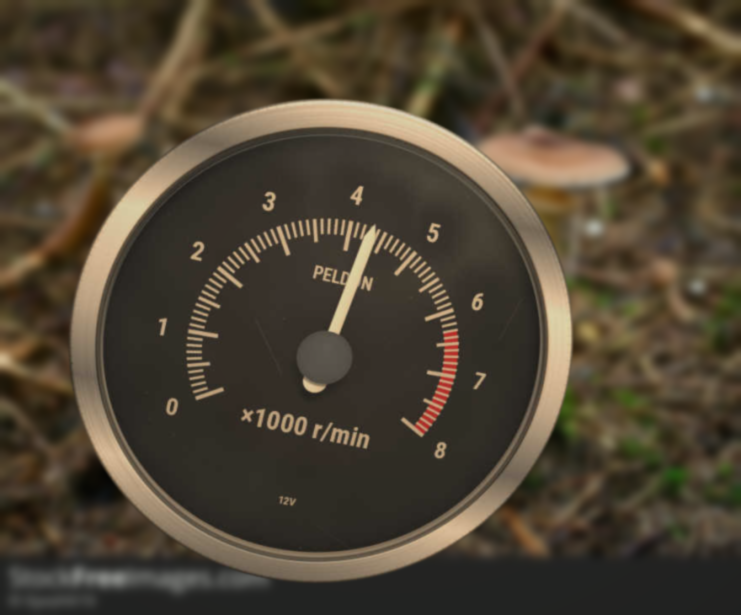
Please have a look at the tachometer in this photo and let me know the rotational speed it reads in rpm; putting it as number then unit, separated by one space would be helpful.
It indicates 4300 rpm
